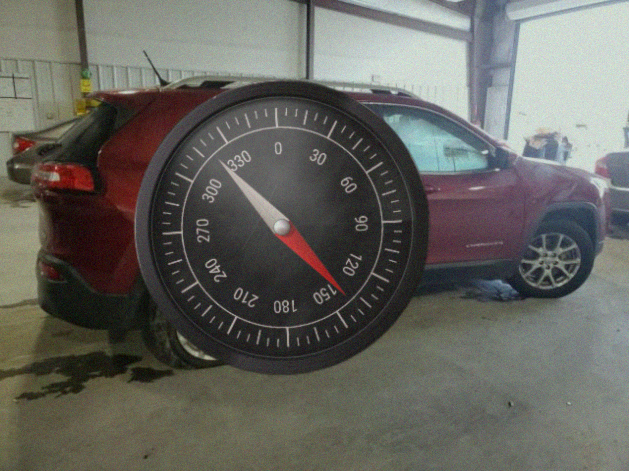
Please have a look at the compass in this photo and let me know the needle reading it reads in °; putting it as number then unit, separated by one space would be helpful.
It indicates 140 °
